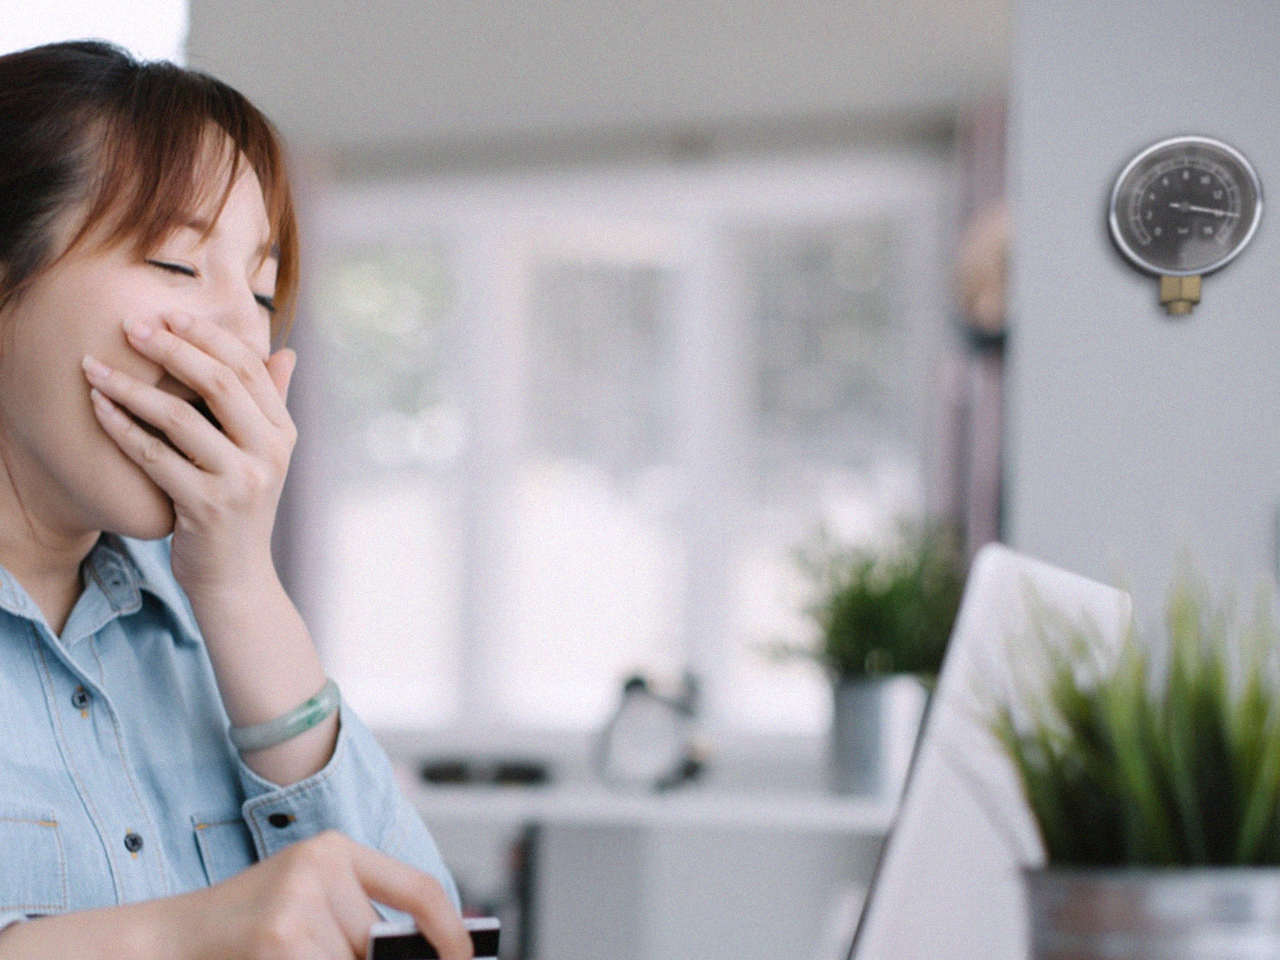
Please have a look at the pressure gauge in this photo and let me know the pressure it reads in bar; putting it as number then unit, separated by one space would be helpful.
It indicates 14 bar
